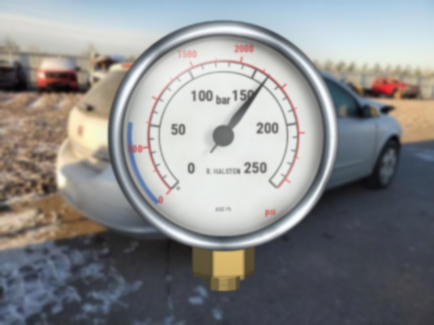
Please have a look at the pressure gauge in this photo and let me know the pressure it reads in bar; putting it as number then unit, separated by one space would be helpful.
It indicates 160 bar
